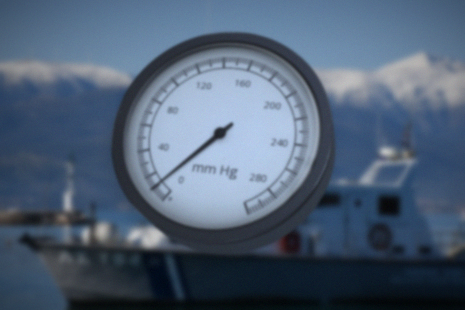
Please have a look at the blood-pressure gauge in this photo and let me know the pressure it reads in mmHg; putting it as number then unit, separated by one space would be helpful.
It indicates 10 mmHg
